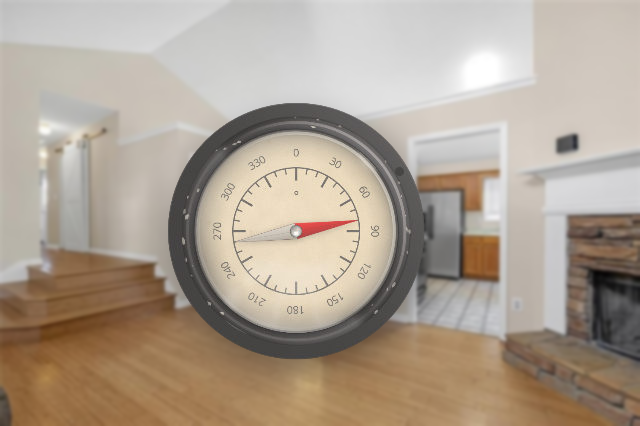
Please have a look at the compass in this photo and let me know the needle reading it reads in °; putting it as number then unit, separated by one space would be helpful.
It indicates 80 °
